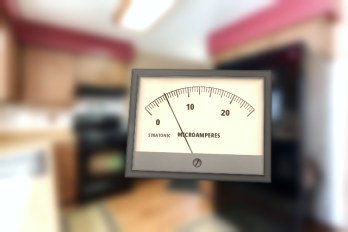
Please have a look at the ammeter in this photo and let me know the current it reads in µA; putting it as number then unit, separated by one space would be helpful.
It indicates 5 µA
